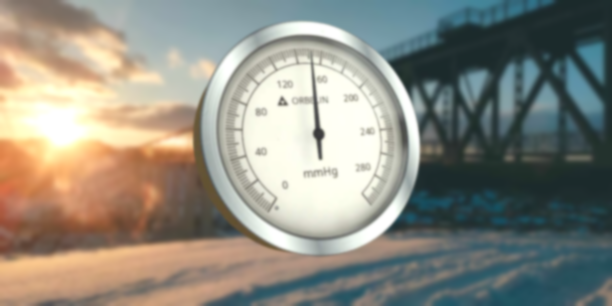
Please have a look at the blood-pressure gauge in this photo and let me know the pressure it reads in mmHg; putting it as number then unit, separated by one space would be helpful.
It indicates 150 mmHg
